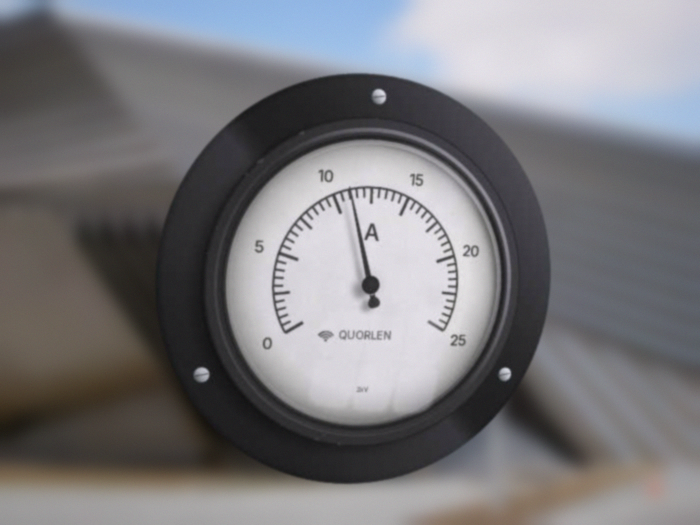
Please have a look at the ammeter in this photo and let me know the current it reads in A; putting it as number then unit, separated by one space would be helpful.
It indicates 11 A
